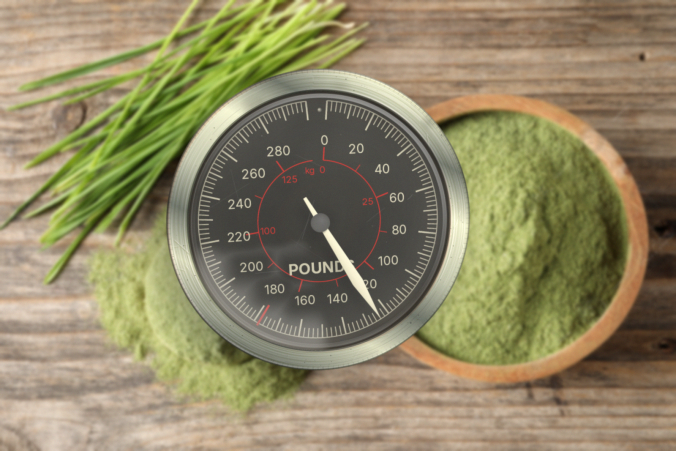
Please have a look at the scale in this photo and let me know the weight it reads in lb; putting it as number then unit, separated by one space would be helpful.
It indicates 124 lb
